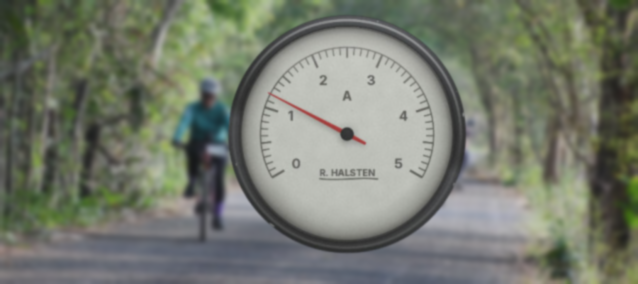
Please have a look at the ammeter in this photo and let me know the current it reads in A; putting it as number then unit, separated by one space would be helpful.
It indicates 1.2 A
